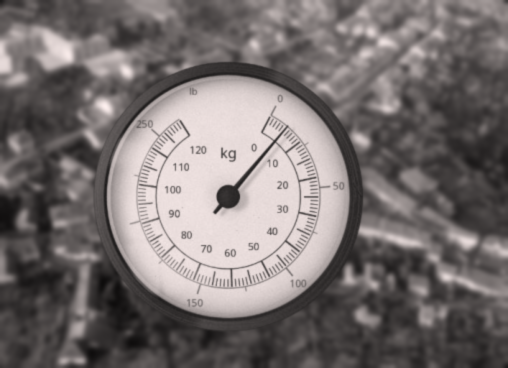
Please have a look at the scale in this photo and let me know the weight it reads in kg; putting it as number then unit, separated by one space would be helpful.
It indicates 5 kg
